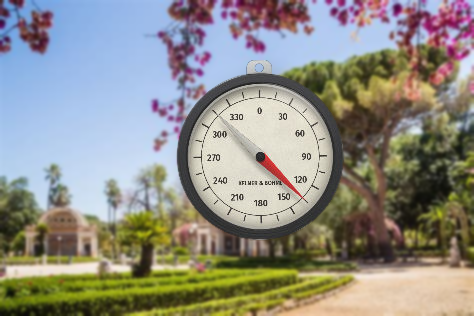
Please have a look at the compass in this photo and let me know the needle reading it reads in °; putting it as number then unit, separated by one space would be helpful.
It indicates 135 °
